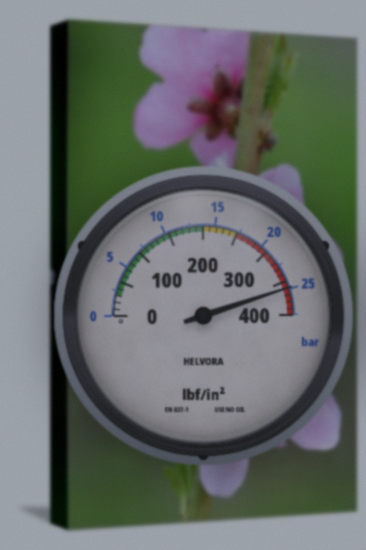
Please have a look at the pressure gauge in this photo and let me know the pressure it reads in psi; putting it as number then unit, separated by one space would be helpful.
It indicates 360 psi
